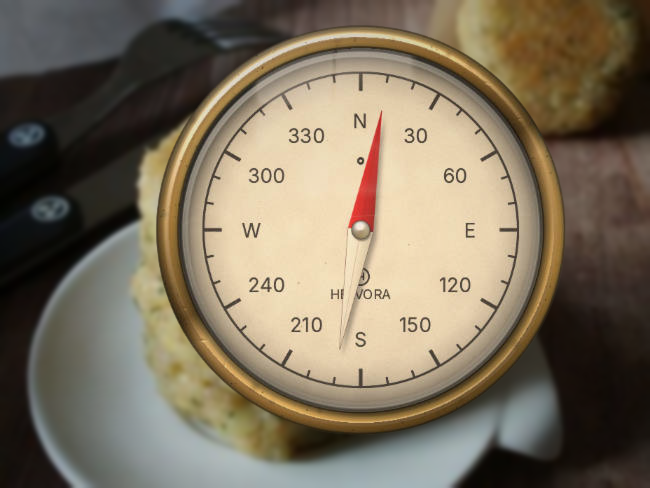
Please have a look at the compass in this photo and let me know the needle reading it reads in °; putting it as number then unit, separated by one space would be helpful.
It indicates 10 °
